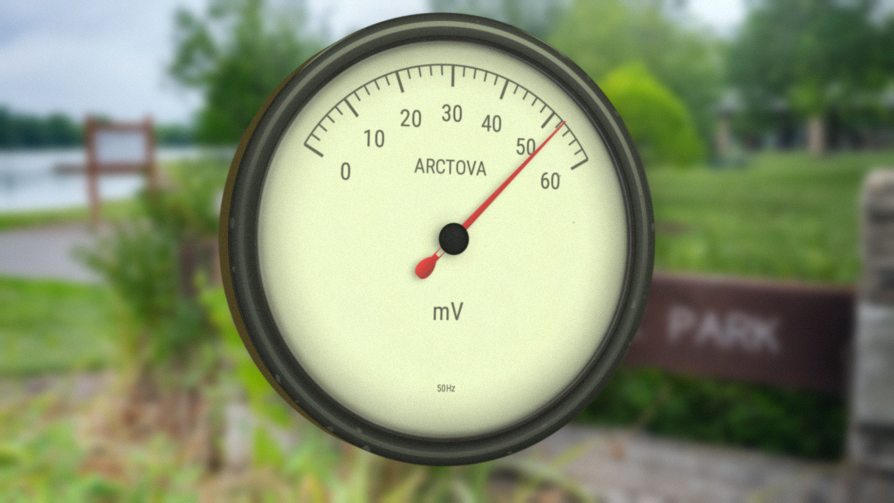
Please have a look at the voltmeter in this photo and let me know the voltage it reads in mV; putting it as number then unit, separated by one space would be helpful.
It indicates 52 mV
